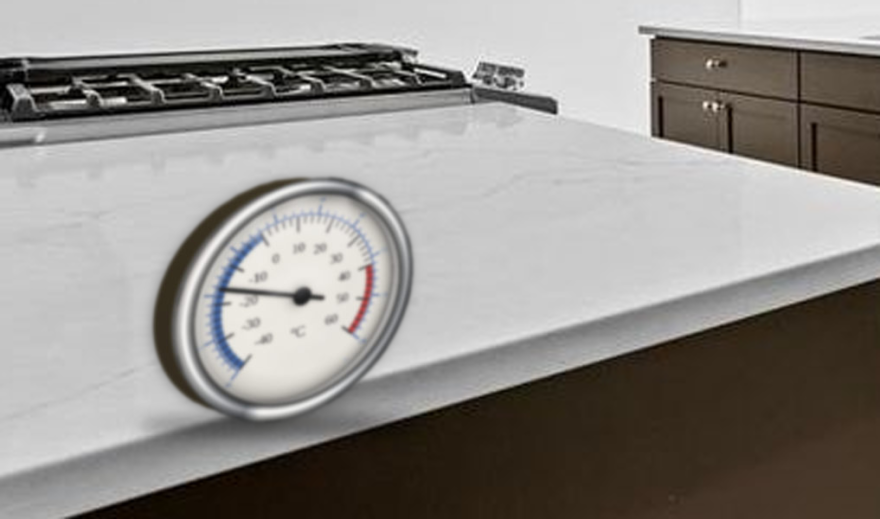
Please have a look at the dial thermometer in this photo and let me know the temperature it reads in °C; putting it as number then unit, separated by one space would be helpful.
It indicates -16 °C
